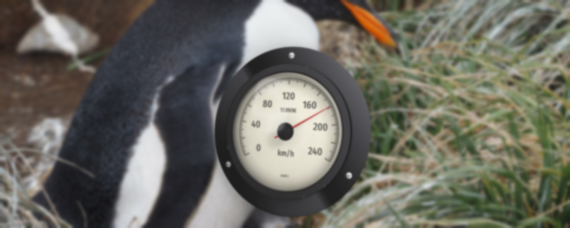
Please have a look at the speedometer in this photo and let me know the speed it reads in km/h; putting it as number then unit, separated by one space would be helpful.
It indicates 180 km/h
